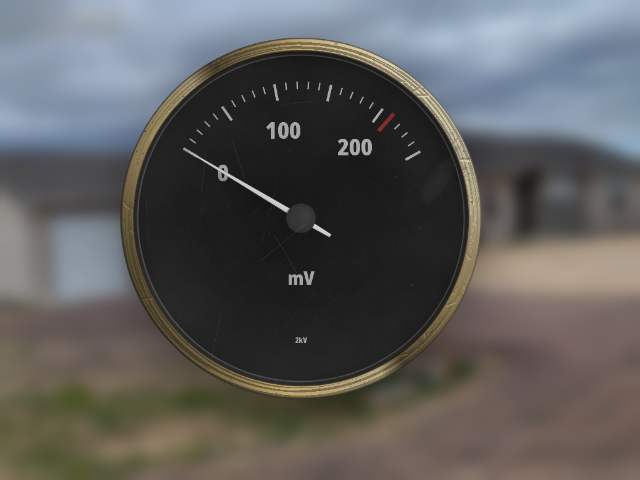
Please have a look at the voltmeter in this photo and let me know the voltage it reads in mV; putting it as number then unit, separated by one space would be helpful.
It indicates 0 mV
